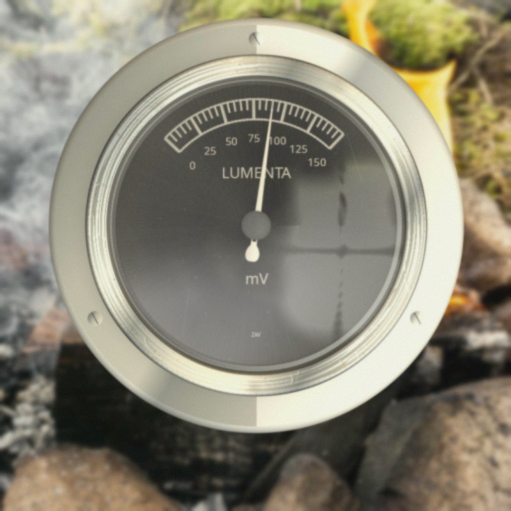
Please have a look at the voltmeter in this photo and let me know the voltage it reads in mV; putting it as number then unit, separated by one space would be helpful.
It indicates 90 mV
